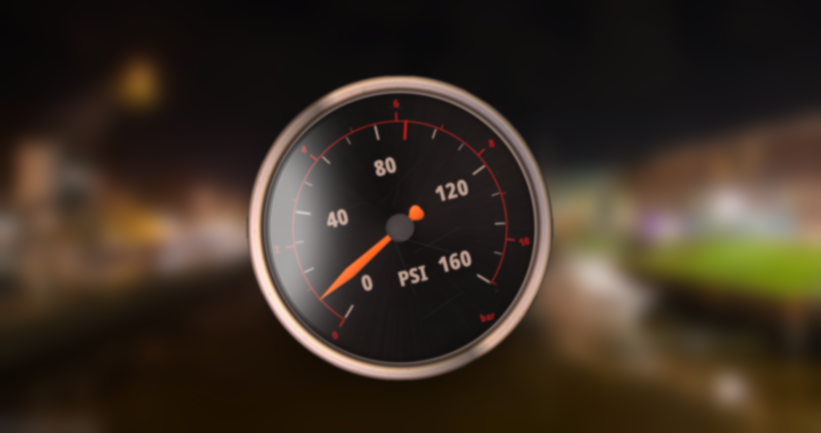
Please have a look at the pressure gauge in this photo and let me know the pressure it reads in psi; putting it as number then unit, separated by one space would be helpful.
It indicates 10 psi
